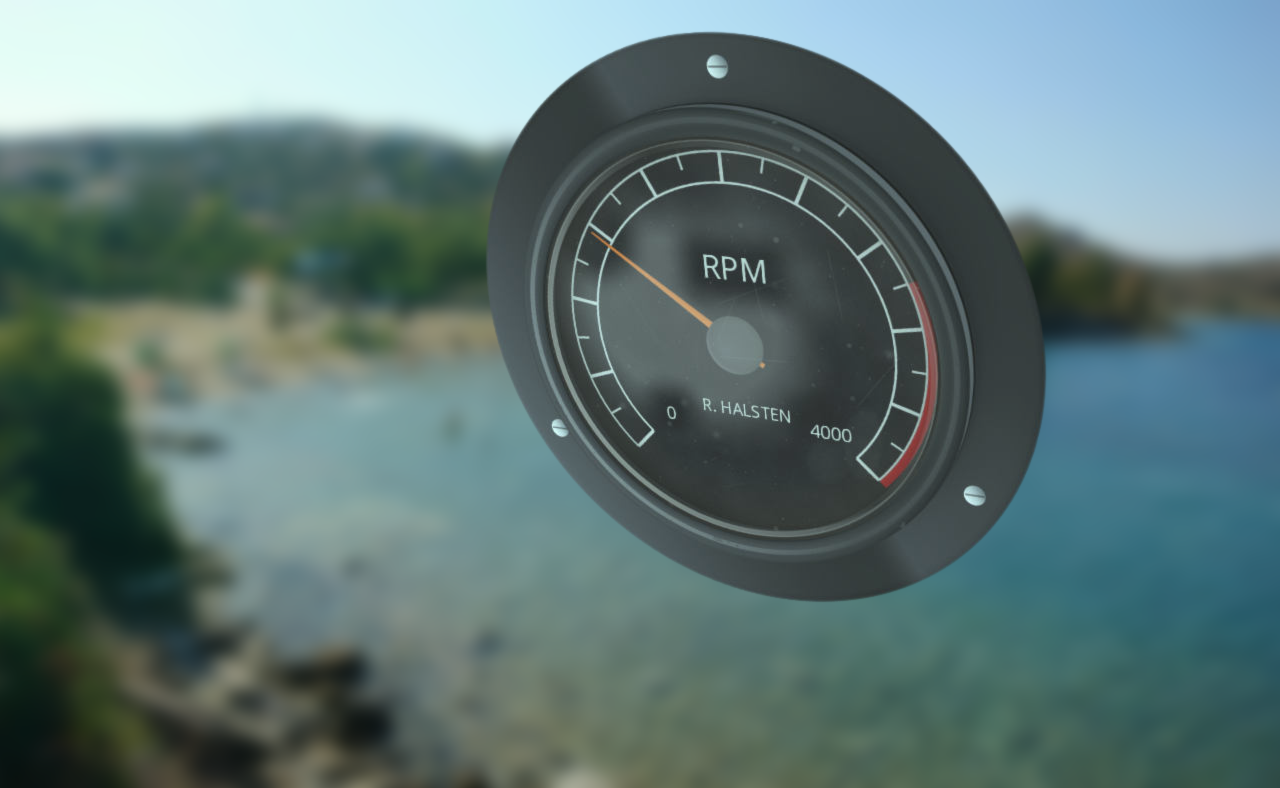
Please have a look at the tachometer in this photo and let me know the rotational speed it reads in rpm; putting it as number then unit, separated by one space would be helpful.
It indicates 1200 rpm
